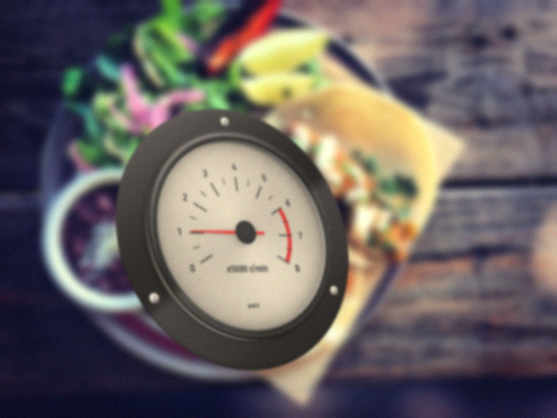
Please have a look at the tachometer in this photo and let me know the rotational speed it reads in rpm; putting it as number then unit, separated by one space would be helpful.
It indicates 1000 rpm
